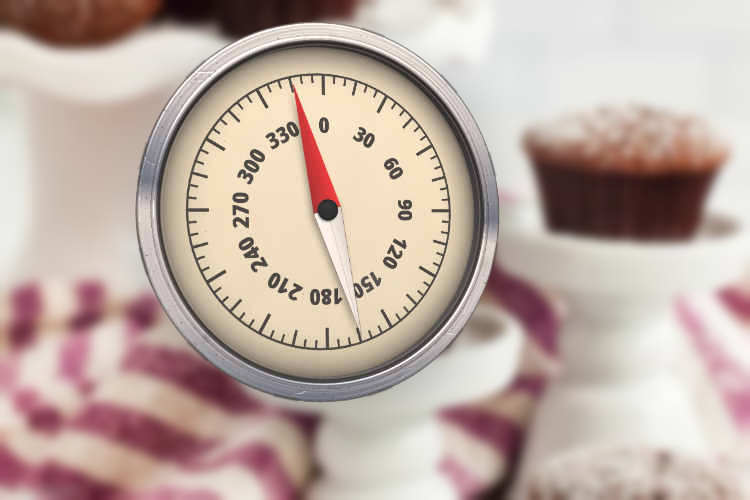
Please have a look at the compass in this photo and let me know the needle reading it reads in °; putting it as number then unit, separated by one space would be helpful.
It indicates 345 °
